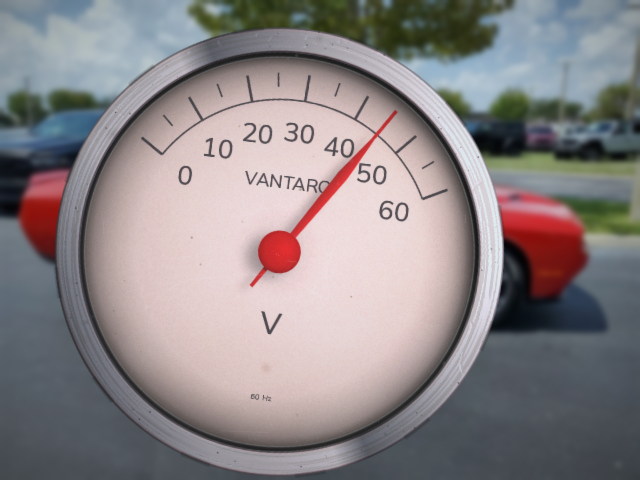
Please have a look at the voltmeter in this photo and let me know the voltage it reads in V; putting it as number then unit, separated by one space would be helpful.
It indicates 45 V
